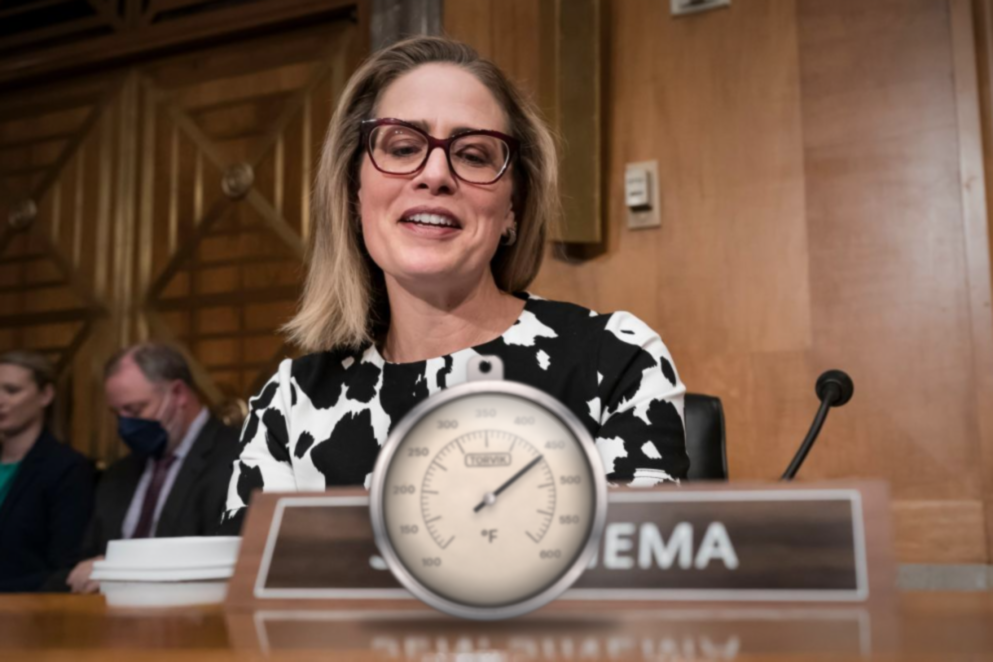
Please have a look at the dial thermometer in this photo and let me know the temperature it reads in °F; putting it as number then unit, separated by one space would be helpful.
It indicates 450 °F
